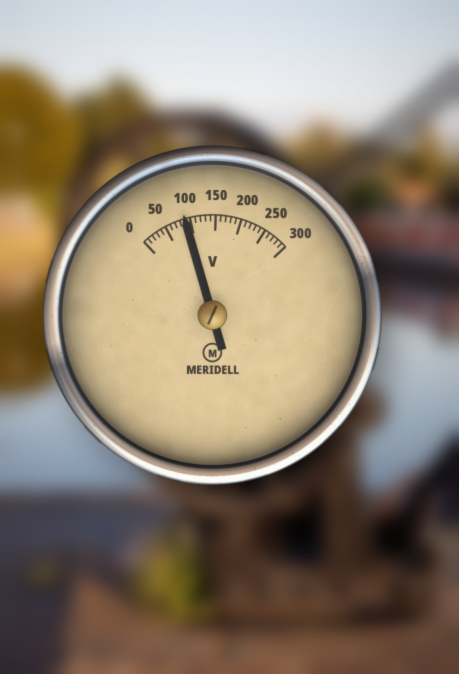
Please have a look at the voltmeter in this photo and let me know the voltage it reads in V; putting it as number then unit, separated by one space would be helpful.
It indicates 90 V
